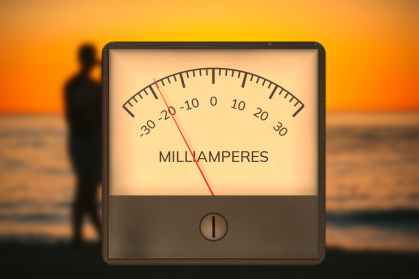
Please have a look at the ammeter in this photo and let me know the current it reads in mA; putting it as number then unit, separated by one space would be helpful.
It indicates -18 mA
